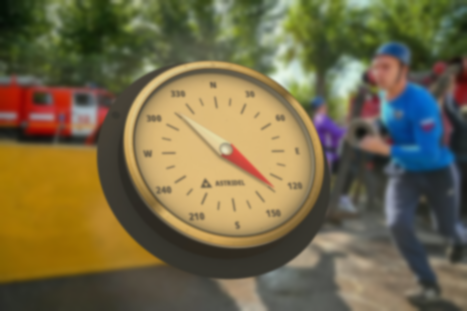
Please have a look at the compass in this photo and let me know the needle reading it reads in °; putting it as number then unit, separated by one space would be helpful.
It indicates 135 °
